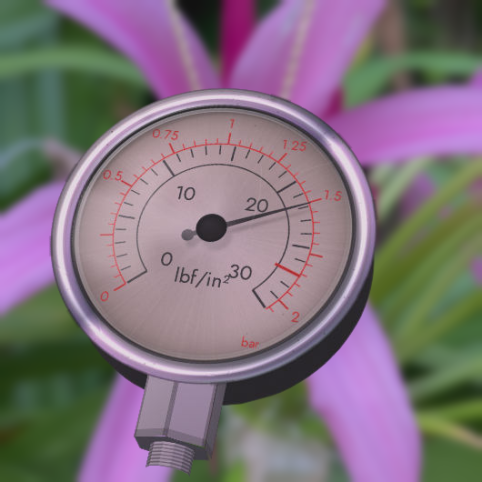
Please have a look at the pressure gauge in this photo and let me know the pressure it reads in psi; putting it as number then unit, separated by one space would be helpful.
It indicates 22 psi
